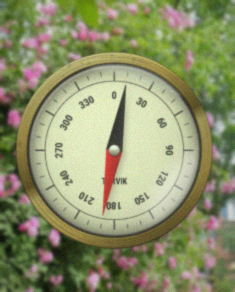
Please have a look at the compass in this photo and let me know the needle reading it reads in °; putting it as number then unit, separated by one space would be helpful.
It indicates 190 °
